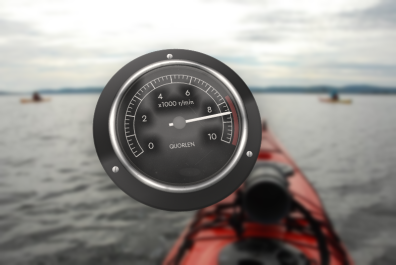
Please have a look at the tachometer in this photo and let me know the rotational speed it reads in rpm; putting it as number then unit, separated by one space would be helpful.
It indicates 8600 rpm
